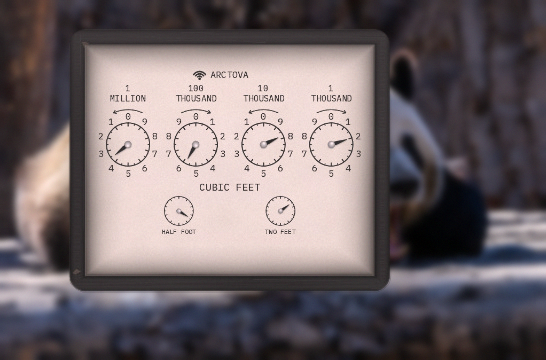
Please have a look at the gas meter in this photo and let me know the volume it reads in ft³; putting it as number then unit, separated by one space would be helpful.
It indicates 358200 ft³
